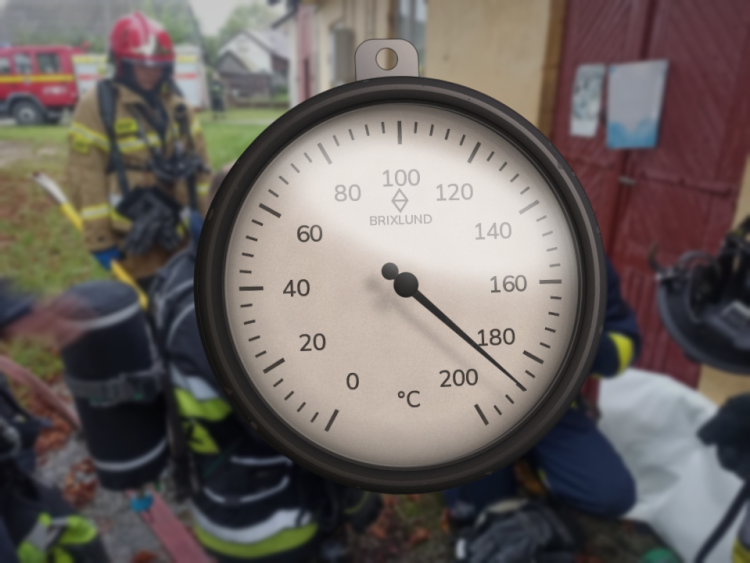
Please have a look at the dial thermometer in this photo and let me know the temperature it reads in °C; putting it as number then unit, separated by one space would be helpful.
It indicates 188 °C
